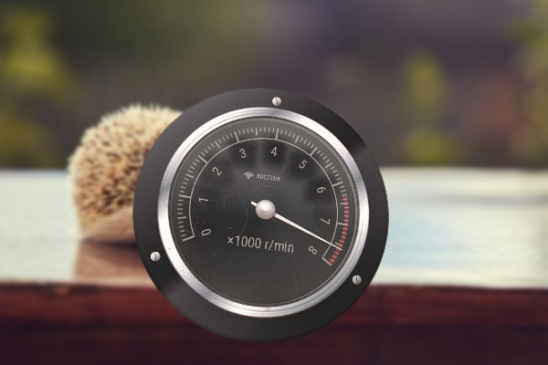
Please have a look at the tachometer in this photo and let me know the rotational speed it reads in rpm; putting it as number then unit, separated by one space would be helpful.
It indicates 7600 rpm
